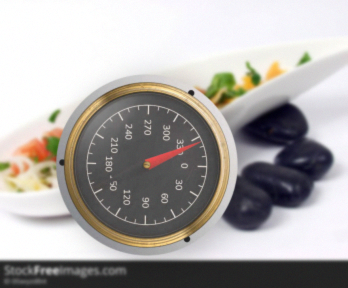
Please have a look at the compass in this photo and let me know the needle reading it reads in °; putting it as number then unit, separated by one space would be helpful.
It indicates 335 °
